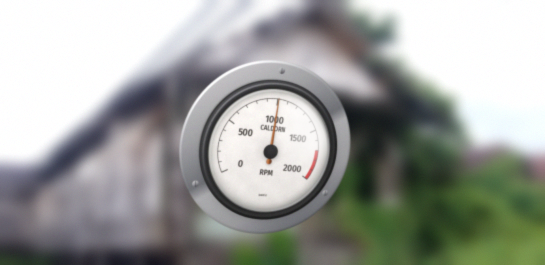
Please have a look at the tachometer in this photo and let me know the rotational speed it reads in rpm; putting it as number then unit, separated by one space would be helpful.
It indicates 1000 rpm
